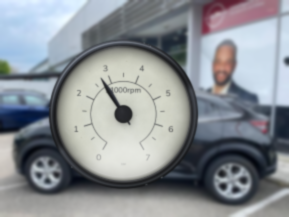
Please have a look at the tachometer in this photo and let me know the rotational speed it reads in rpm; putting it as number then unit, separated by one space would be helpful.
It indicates 2750 rpm
